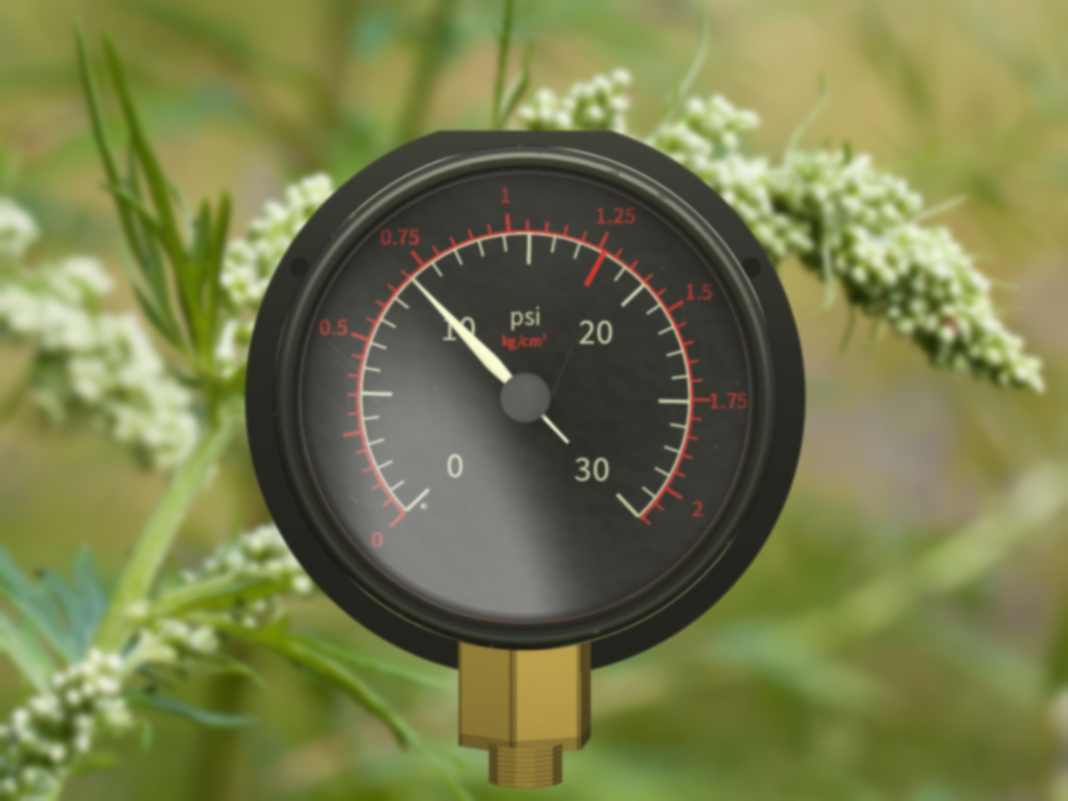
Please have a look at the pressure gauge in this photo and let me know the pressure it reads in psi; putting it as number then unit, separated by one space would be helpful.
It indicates 10 psi
